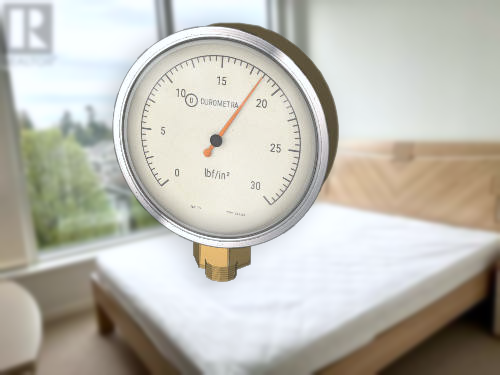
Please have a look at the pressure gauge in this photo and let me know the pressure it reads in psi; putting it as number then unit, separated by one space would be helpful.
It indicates 18.5 psi
